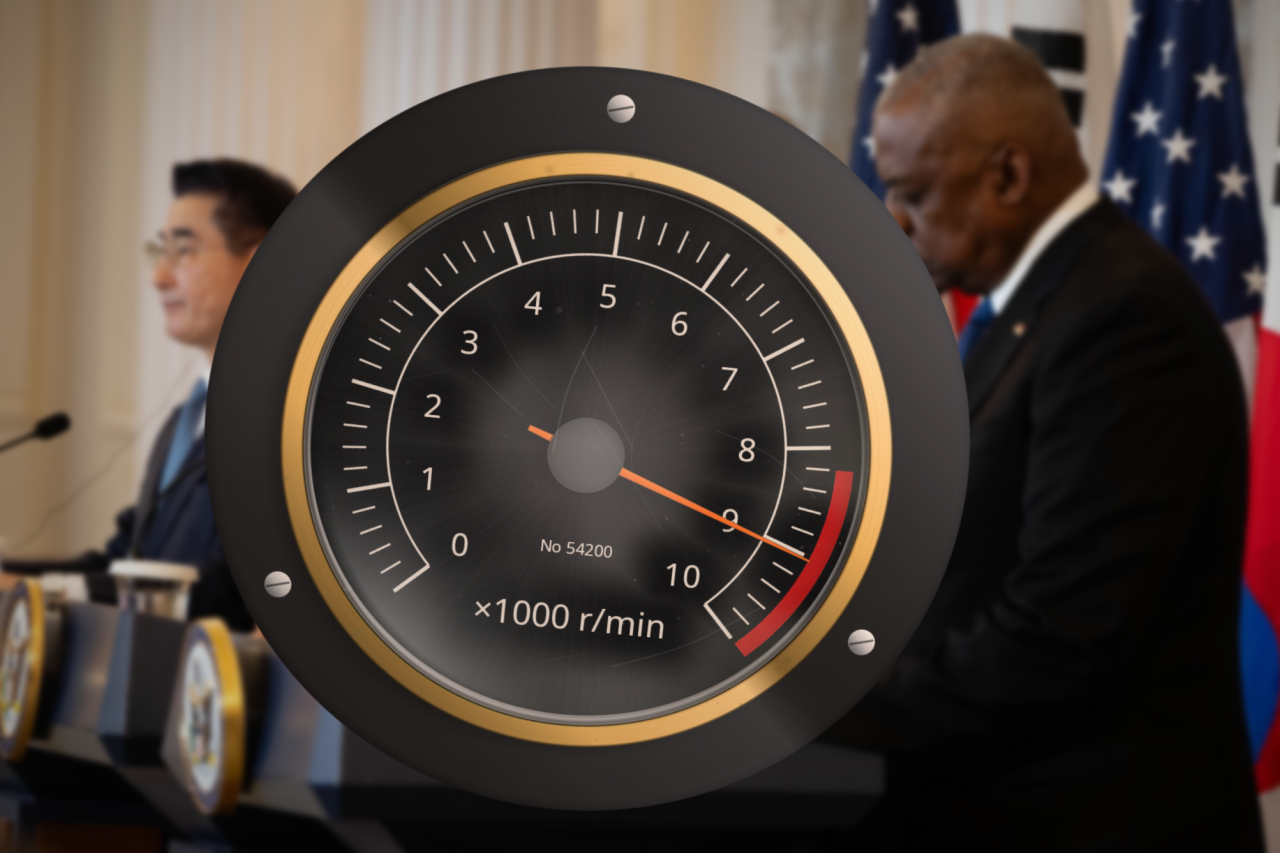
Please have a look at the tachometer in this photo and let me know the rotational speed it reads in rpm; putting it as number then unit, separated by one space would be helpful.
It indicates 9000 rpm
